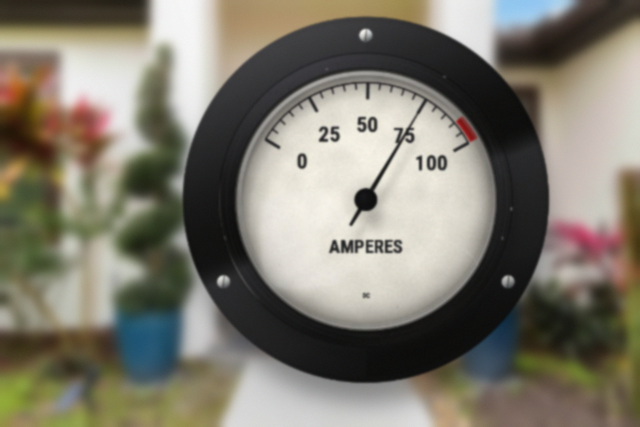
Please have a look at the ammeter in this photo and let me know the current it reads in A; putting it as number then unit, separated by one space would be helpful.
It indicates 75 A
